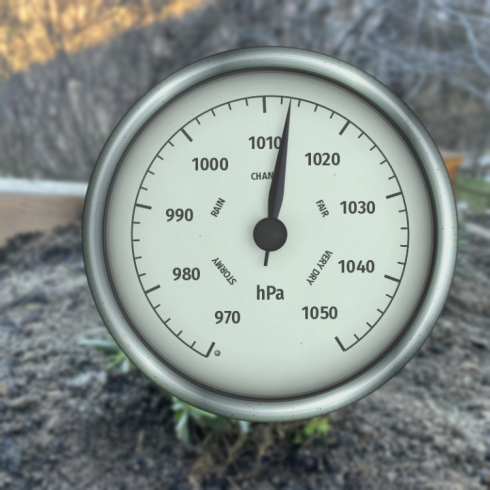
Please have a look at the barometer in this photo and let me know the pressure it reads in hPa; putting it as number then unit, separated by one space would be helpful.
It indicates 1013 hPa
